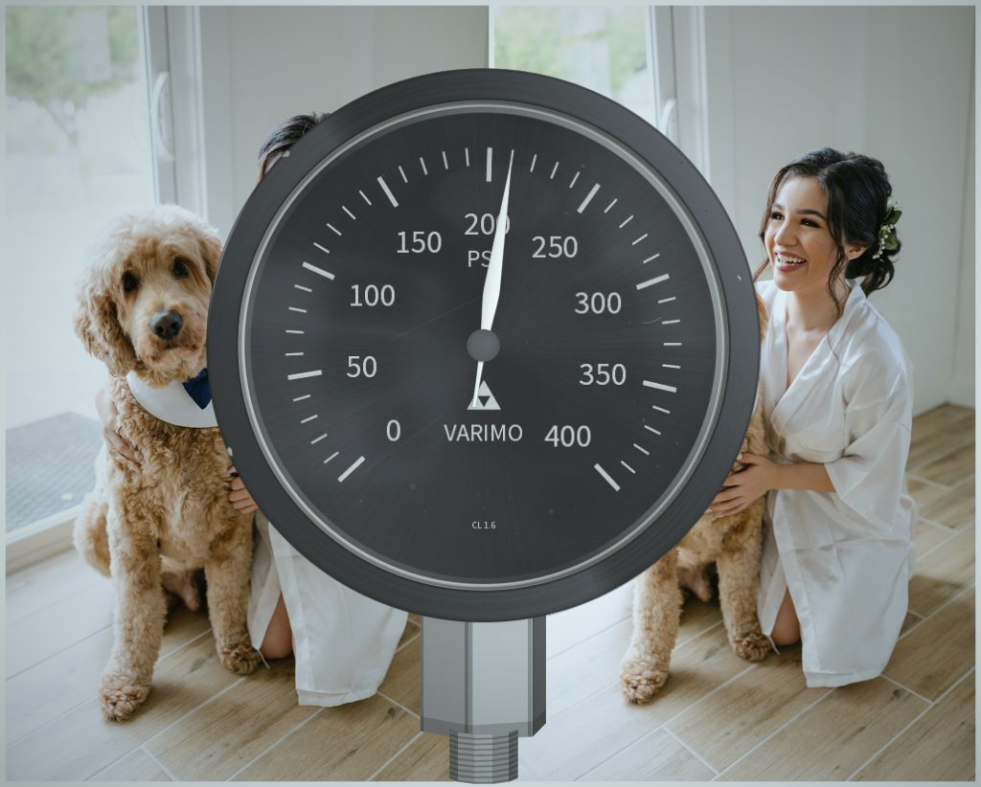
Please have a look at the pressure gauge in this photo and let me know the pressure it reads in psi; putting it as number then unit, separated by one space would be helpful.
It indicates 210 psi
